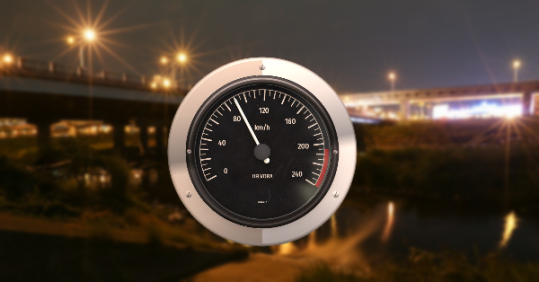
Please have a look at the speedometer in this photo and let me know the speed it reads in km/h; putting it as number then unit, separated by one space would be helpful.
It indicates 90 km/h
